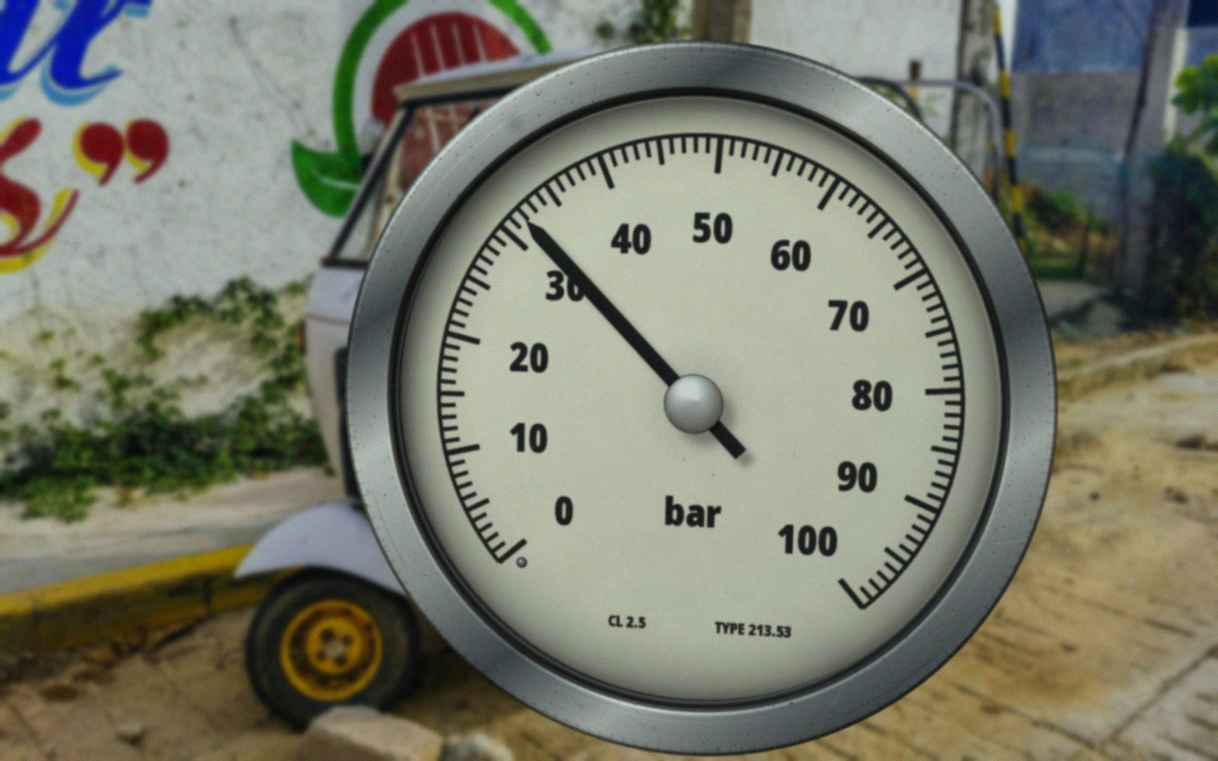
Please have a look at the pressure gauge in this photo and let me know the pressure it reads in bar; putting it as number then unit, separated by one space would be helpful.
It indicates 32 bar
